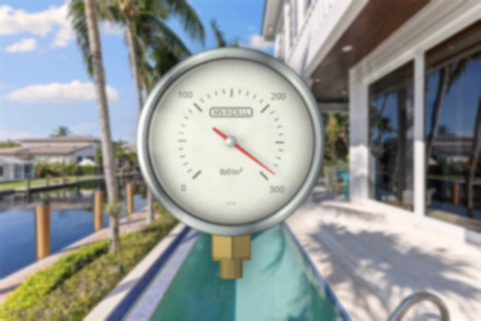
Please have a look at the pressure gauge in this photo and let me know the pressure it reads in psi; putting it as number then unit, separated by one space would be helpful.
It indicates 290 psi
